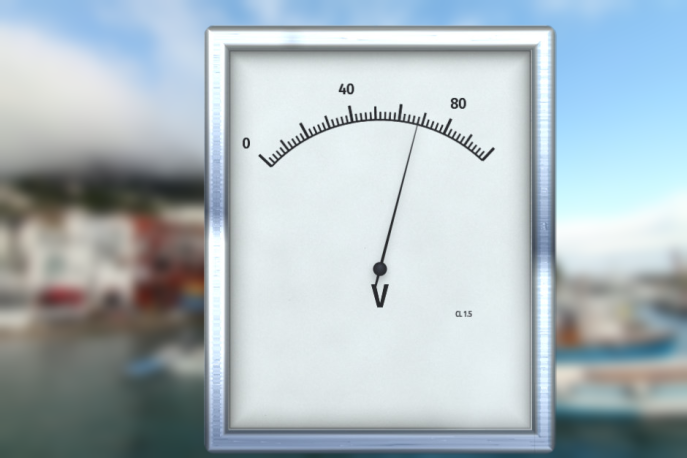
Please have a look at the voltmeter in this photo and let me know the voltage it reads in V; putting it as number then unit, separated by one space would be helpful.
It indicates 68 V
